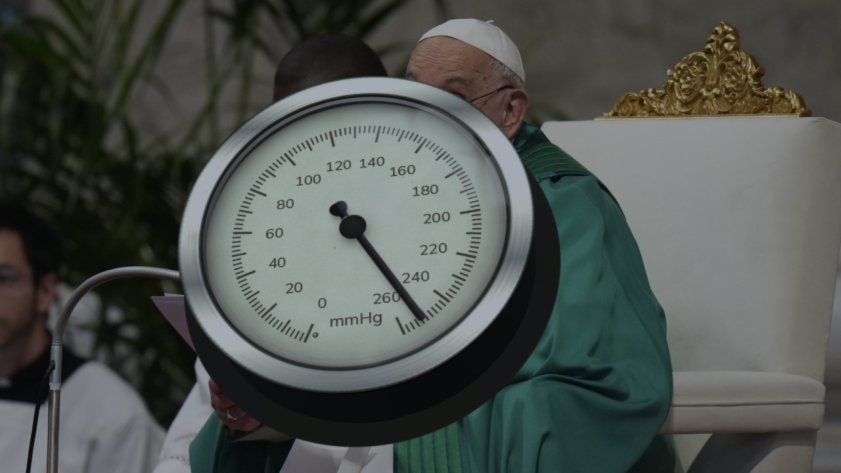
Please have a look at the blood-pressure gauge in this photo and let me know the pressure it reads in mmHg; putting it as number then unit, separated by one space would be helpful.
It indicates 252 mmHg
